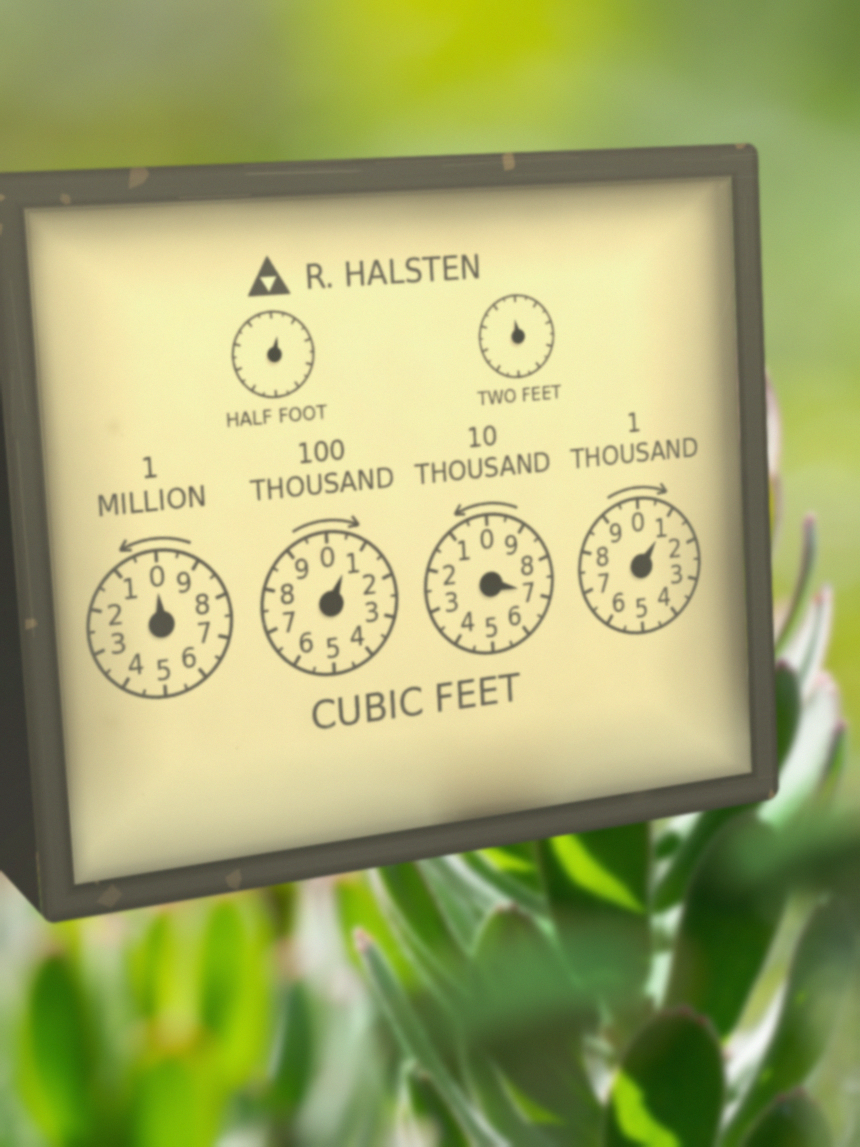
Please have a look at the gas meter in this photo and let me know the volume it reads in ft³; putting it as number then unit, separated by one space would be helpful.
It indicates 7100 ft³
